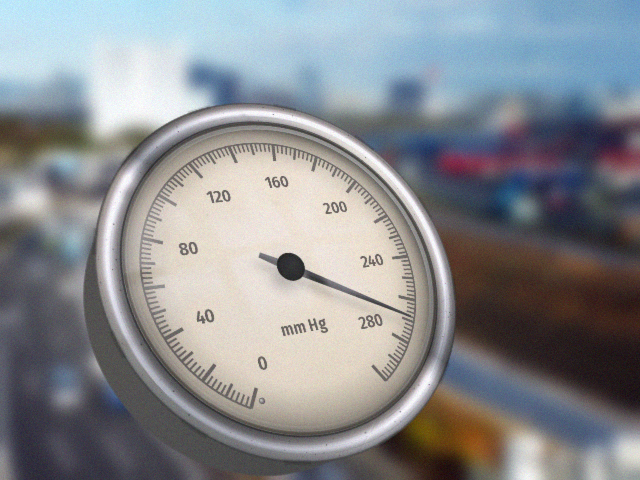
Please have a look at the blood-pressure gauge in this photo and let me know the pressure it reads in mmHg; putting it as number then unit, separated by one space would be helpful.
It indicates 270 mmHg
